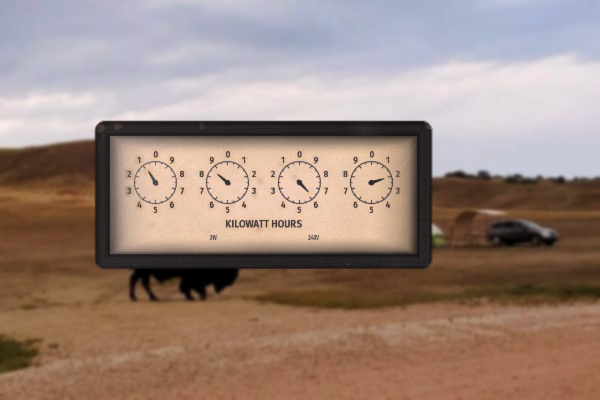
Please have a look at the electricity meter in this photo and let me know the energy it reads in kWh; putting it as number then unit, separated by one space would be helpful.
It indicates 862 kWh
